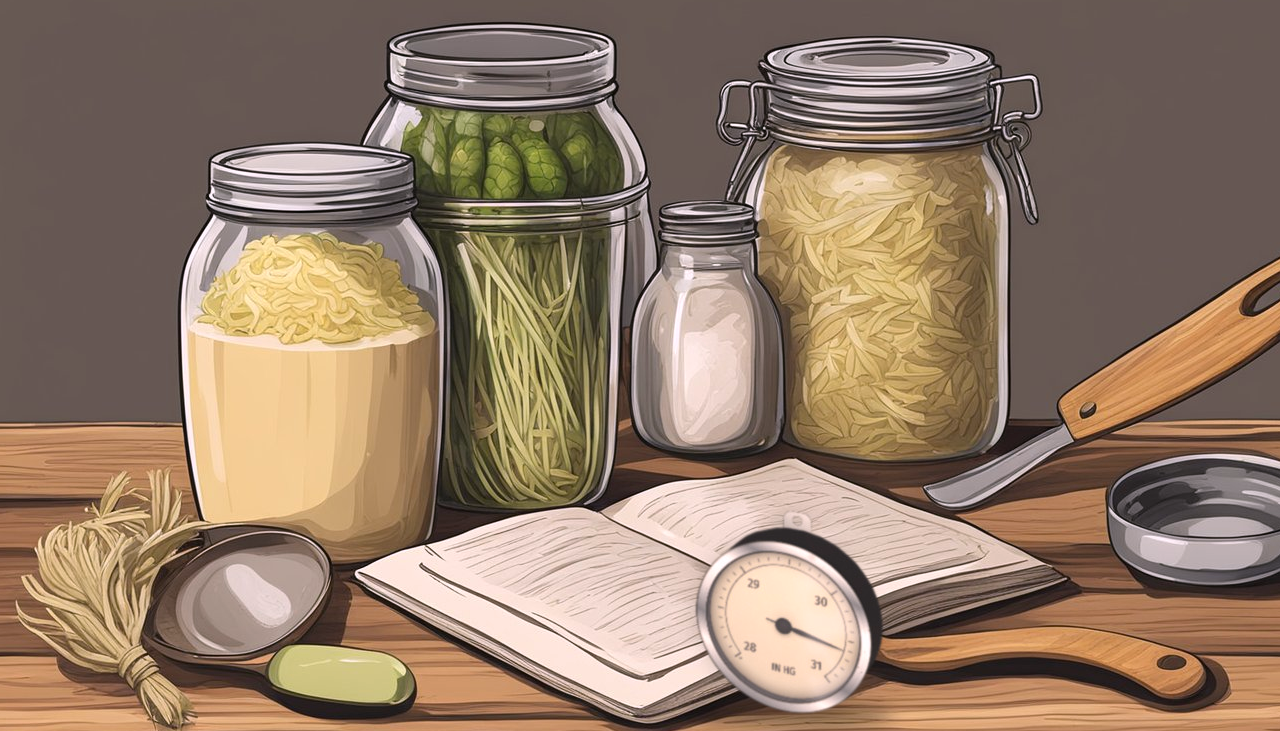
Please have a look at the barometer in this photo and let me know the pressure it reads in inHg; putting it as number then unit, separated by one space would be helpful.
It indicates 30.6 inHg
